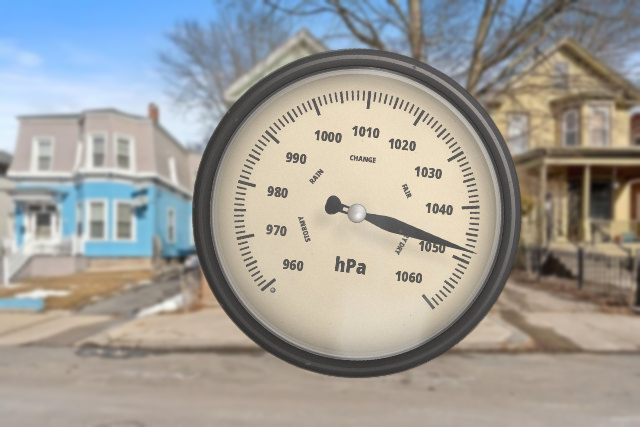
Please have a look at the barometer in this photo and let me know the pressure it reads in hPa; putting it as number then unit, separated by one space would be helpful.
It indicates 1048 hPa
